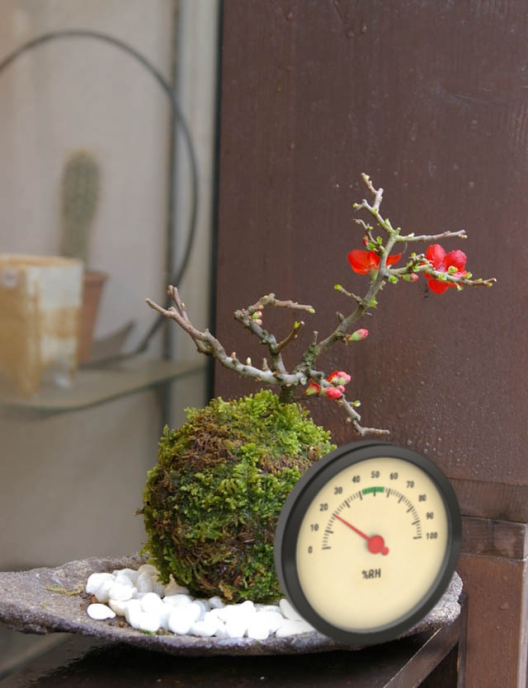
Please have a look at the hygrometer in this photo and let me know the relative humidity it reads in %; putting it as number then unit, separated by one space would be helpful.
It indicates 20 %
